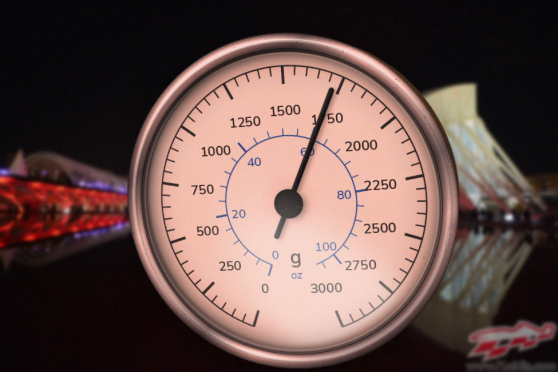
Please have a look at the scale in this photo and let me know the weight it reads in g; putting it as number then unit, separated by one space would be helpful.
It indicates 1725 g
